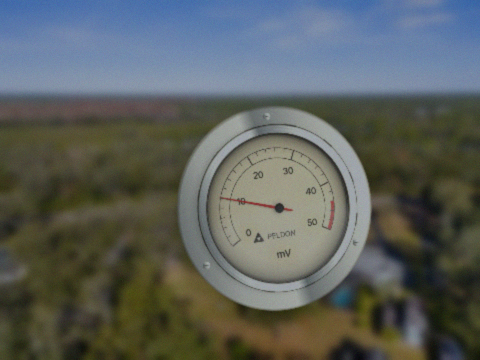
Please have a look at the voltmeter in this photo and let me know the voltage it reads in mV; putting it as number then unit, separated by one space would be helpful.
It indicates 10 mV
